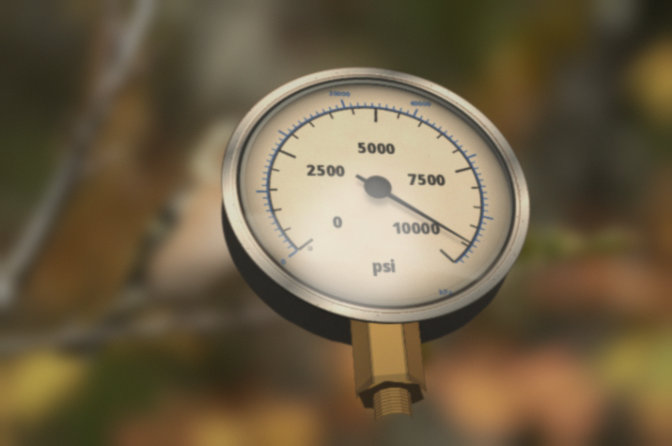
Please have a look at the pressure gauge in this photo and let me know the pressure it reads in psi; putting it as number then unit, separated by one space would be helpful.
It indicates 9500 psi
